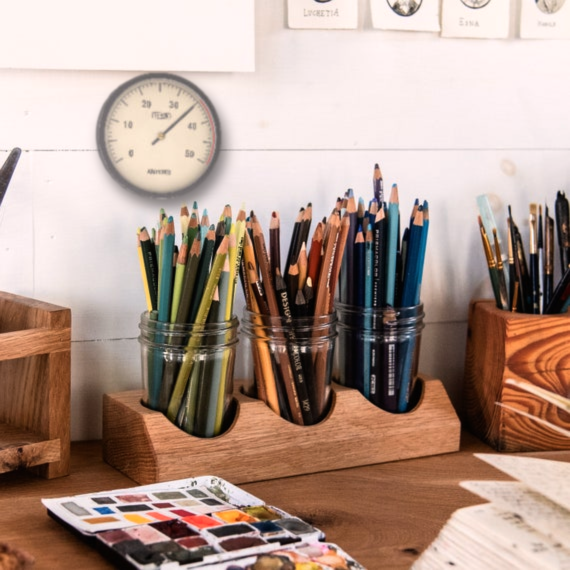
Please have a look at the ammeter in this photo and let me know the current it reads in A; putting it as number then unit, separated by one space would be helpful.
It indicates 35 A
